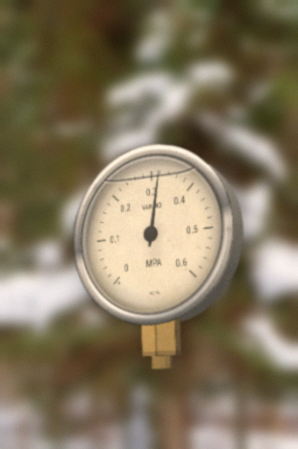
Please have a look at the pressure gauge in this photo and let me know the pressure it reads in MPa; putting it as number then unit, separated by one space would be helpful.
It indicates 0.32 MPa
